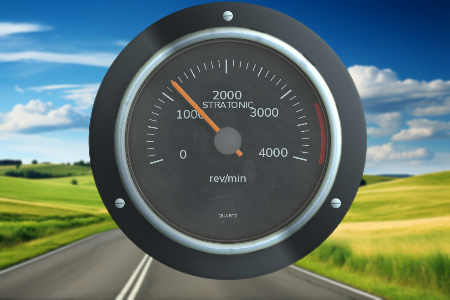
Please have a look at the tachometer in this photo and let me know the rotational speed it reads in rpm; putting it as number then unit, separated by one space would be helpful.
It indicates 1200 rpm
